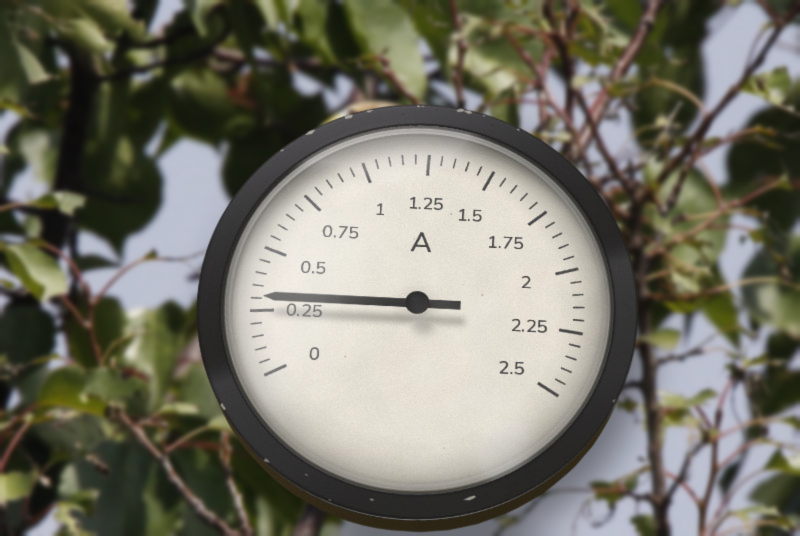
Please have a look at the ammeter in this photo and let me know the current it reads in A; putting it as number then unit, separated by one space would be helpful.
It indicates 0.3 A
